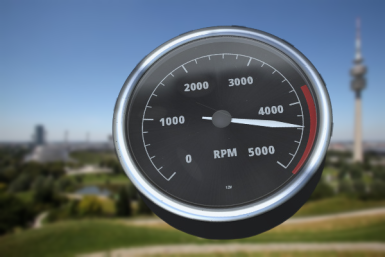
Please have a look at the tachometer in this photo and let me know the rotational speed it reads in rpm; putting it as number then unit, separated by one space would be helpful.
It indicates 4400 rpm
